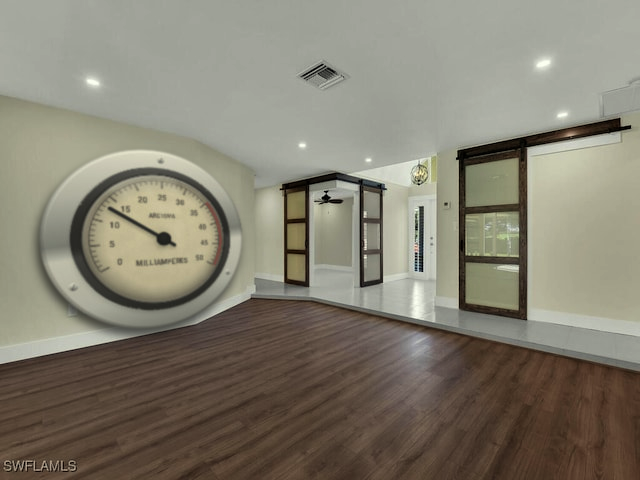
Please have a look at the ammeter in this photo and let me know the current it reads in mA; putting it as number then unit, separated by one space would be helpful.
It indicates 13 mA
